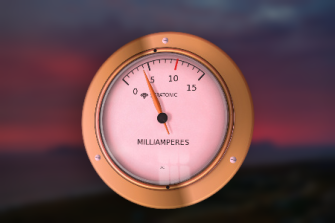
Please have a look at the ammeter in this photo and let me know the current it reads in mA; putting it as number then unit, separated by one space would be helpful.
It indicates 4 mA
